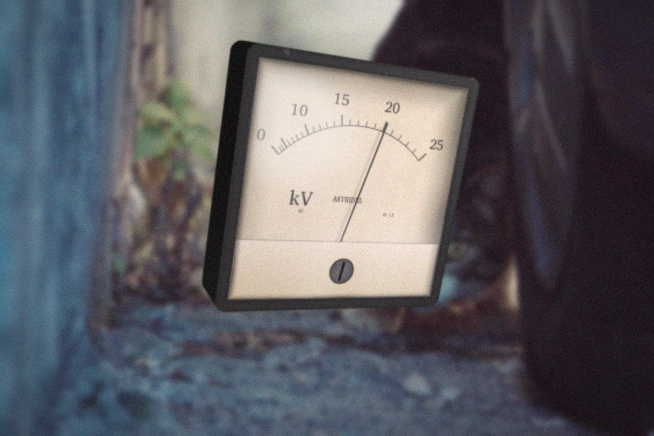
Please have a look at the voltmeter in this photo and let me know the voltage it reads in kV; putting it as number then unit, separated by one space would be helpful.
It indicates 20 kV
